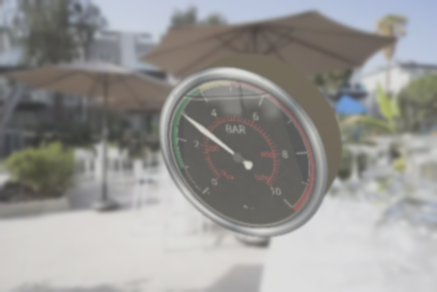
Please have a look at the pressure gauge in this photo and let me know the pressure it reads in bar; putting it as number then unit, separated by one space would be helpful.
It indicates 3 bar
